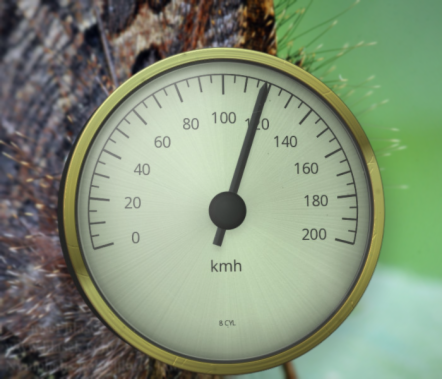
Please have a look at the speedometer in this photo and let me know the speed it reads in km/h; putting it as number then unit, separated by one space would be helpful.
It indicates 117.5 km/h
